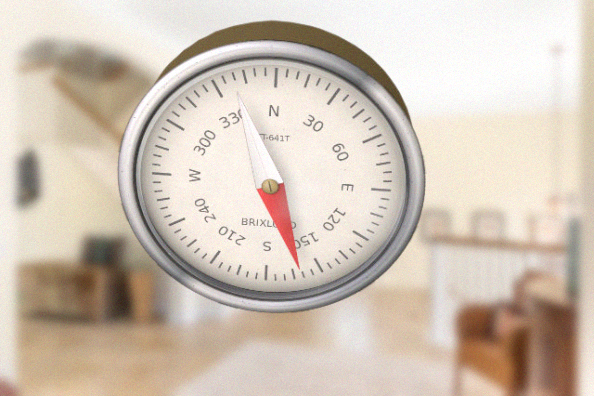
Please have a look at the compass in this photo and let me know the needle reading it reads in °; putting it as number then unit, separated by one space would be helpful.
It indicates 160 °
